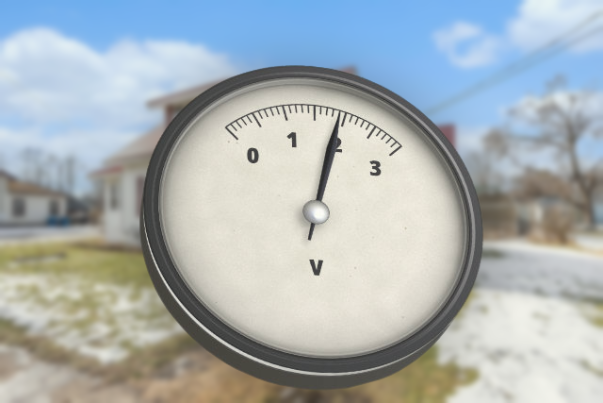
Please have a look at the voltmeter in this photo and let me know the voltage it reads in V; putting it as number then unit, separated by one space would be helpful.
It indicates 1.9 V
